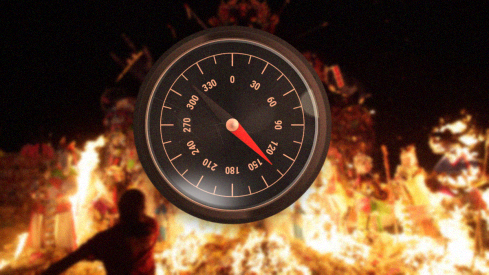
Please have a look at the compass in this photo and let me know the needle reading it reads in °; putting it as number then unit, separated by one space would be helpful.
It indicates 135 °
